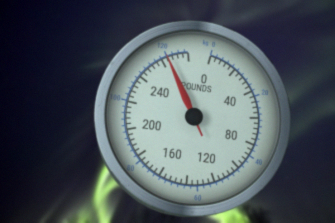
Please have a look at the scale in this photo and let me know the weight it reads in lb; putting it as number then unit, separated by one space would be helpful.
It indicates 264 lb
